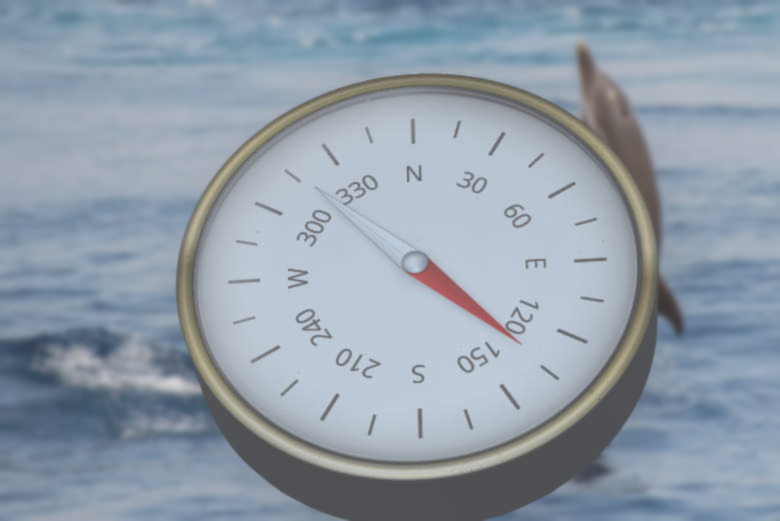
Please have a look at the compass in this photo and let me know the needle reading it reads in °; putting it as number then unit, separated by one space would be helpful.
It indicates 135 °
